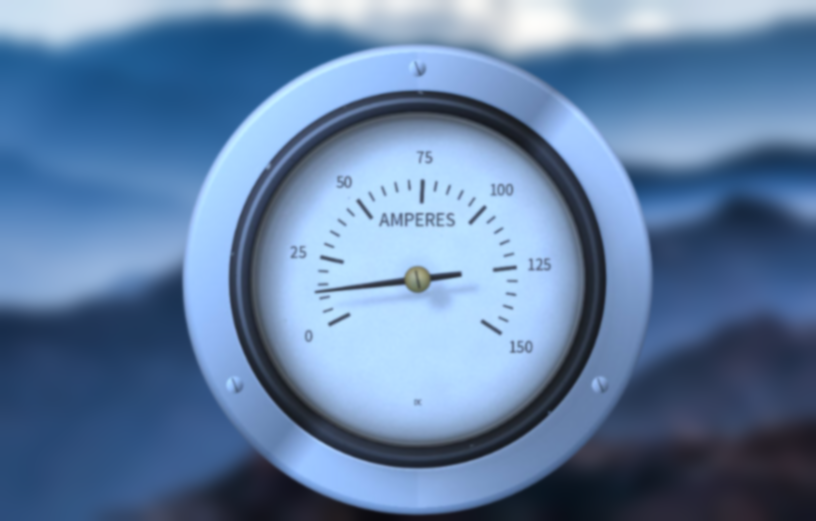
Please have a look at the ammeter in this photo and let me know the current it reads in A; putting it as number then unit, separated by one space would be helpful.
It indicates 12.5 A
